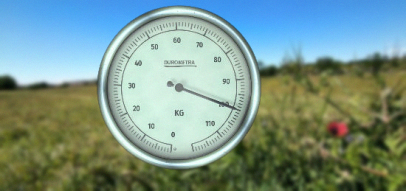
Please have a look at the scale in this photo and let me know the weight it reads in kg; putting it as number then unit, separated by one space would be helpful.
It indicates 100 kg
